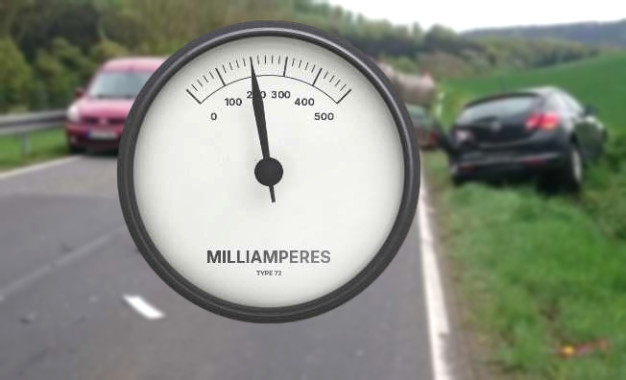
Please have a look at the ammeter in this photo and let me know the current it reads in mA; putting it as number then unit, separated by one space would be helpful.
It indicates 200 mA
